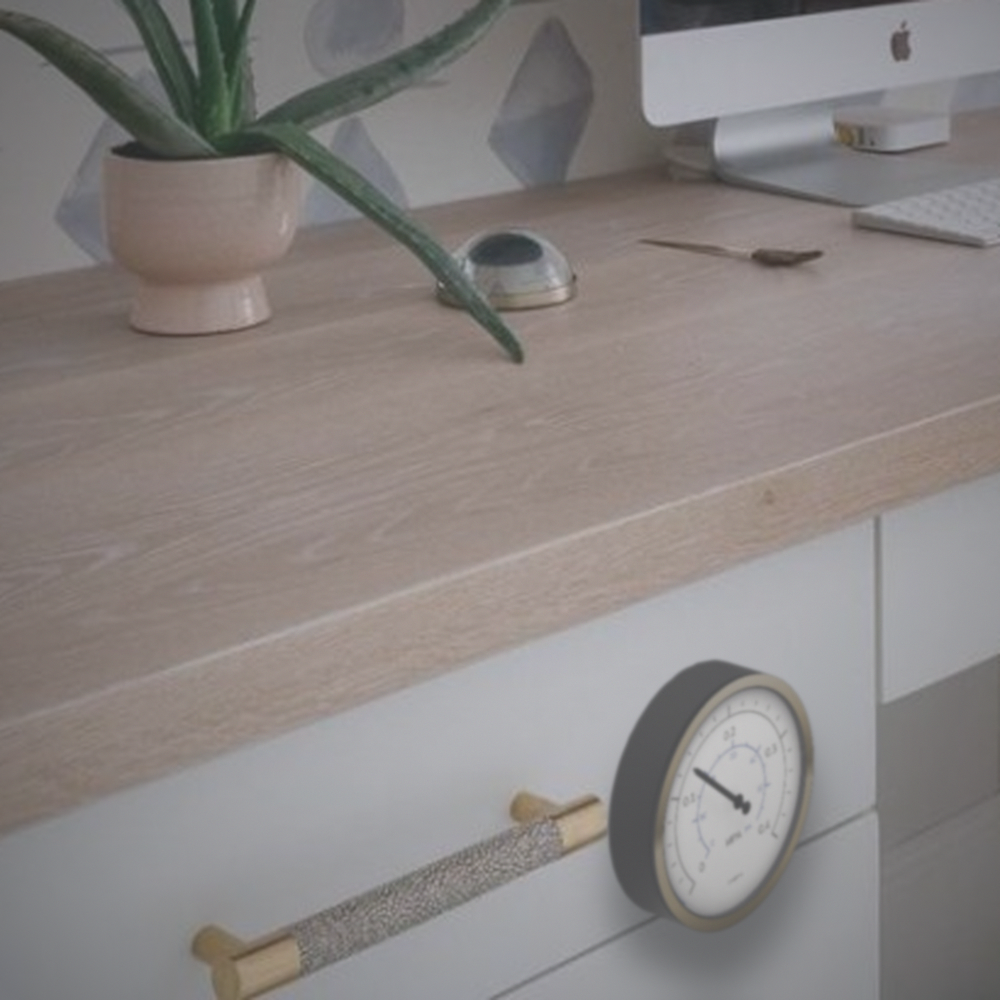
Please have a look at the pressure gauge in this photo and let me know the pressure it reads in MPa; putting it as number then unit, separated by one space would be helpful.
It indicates 0.13 MPa
